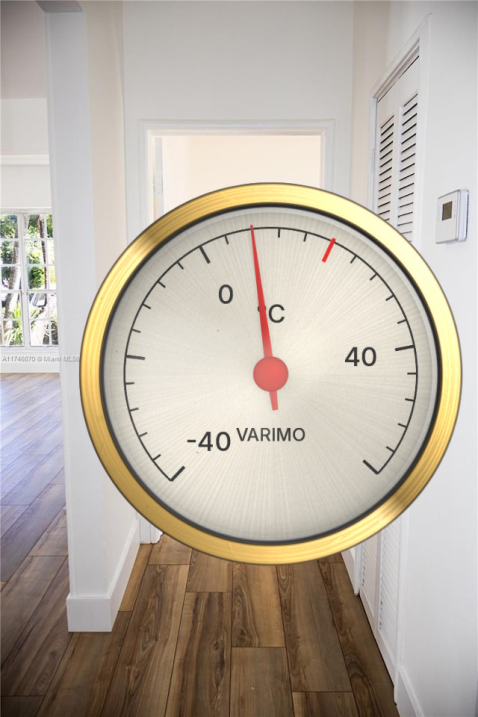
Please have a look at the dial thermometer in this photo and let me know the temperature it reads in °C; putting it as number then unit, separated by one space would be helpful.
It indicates 8 °C
